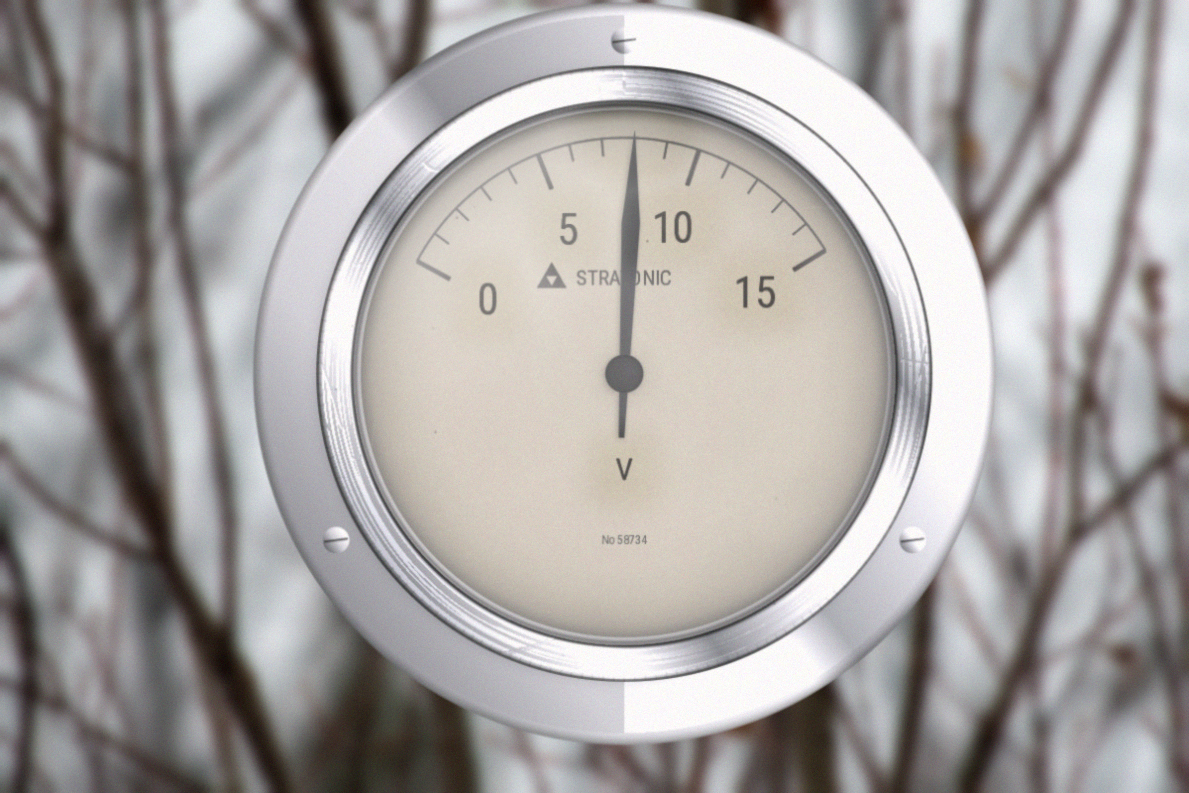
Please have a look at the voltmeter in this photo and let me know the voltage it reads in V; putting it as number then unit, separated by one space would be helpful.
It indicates 8 V
